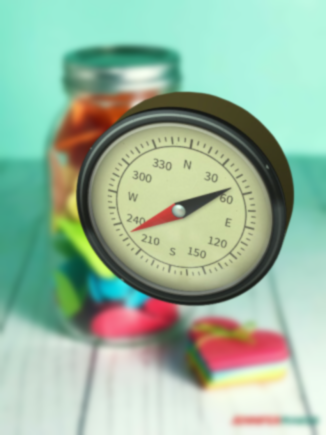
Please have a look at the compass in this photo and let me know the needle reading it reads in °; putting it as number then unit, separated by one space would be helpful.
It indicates 230 °
